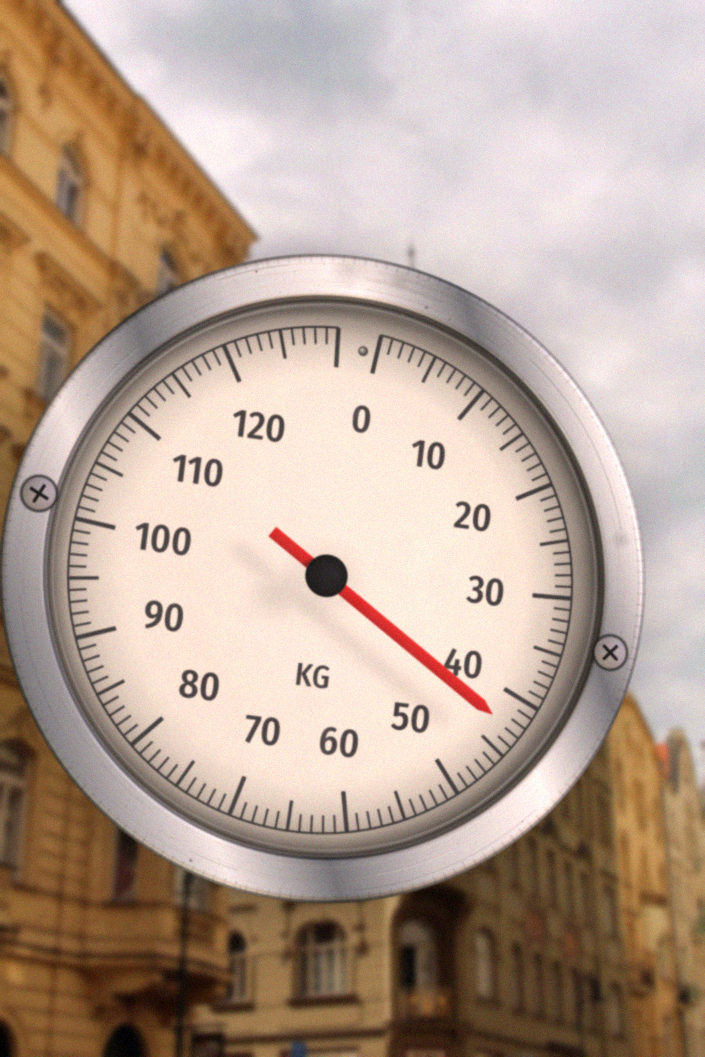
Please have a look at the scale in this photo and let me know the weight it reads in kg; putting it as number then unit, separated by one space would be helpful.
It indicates 43 kg
